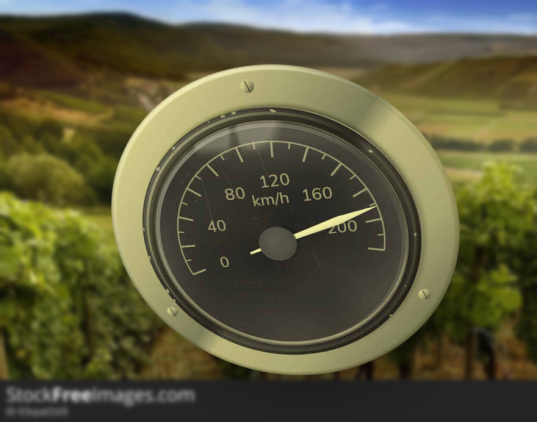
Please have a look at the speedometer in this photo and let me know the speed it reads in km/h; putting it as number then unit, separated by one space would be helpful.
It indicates 190 km/h
